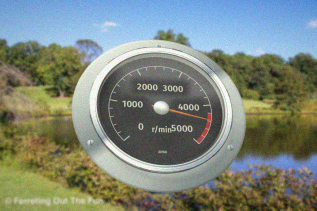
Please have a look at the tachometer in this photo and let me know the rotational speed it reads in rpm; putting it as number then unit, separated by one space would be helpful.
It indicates 4400 rpm
